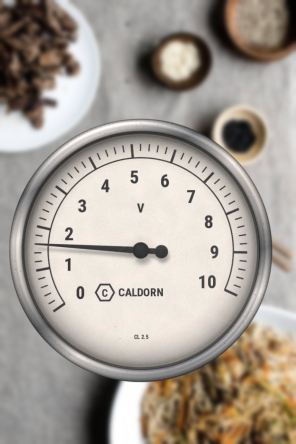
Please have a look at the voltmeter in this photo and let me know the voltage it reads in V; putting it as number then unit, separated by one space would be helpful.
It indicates 1.6 V
